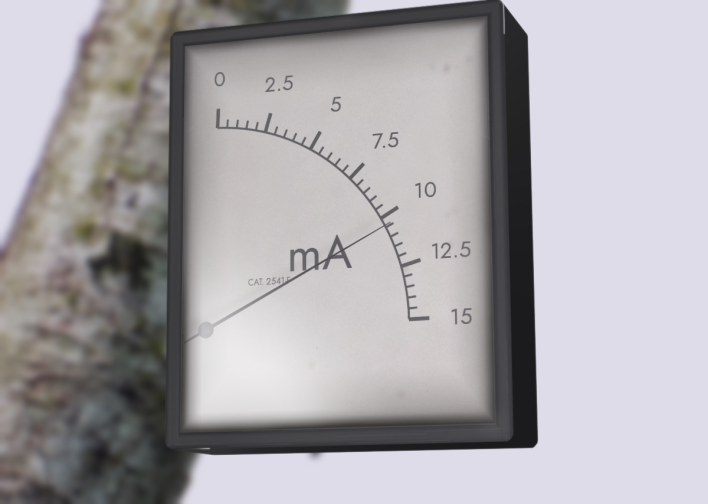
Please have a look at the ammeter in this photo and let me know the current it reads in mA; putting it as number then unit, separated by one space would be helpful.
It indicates 10.5 mA
